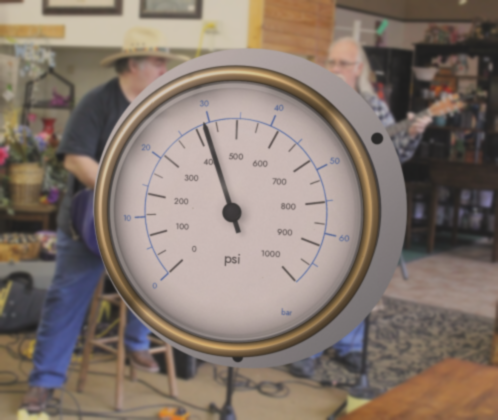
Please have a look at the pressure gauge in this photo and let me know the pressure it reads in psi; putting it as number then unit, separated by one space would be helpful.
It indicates 425 psi
